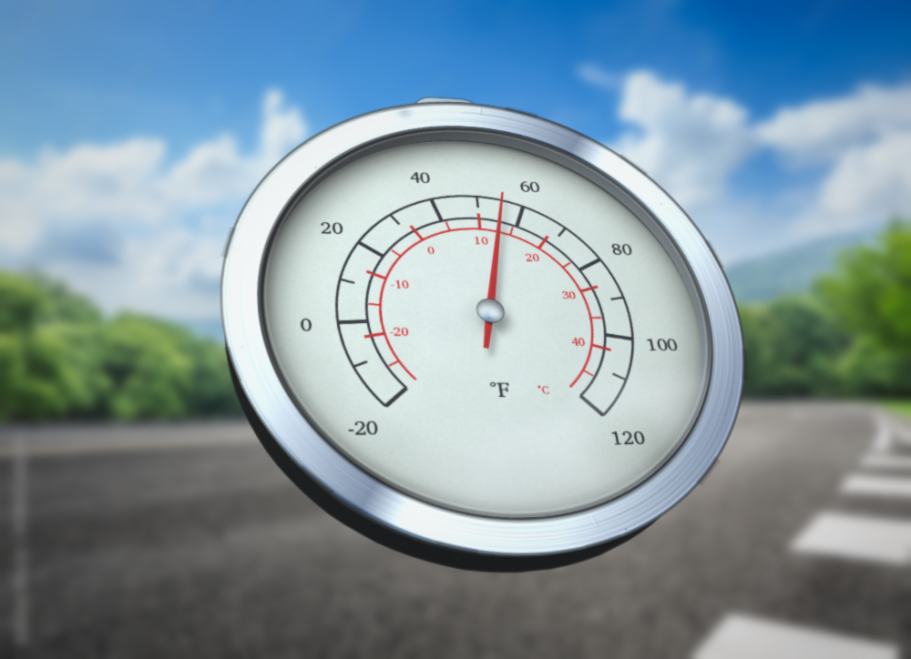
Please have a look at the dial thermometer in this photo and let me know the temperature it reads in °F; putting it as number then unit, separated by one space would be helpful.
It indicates 55 °F
